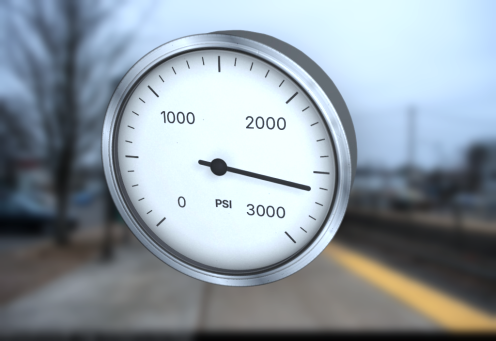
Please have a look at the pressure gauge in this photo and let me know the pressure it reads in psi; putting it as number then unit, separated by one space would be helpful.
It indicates 2600 psi
